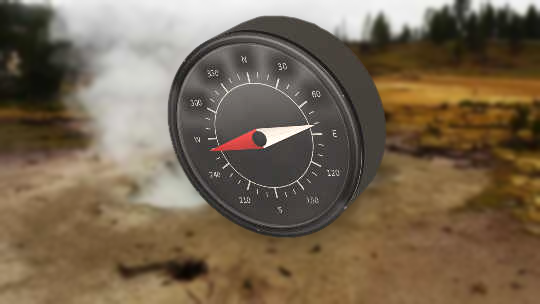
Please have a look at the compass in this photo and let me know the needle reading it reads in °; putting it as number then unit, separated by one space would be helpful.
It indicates 260 °
